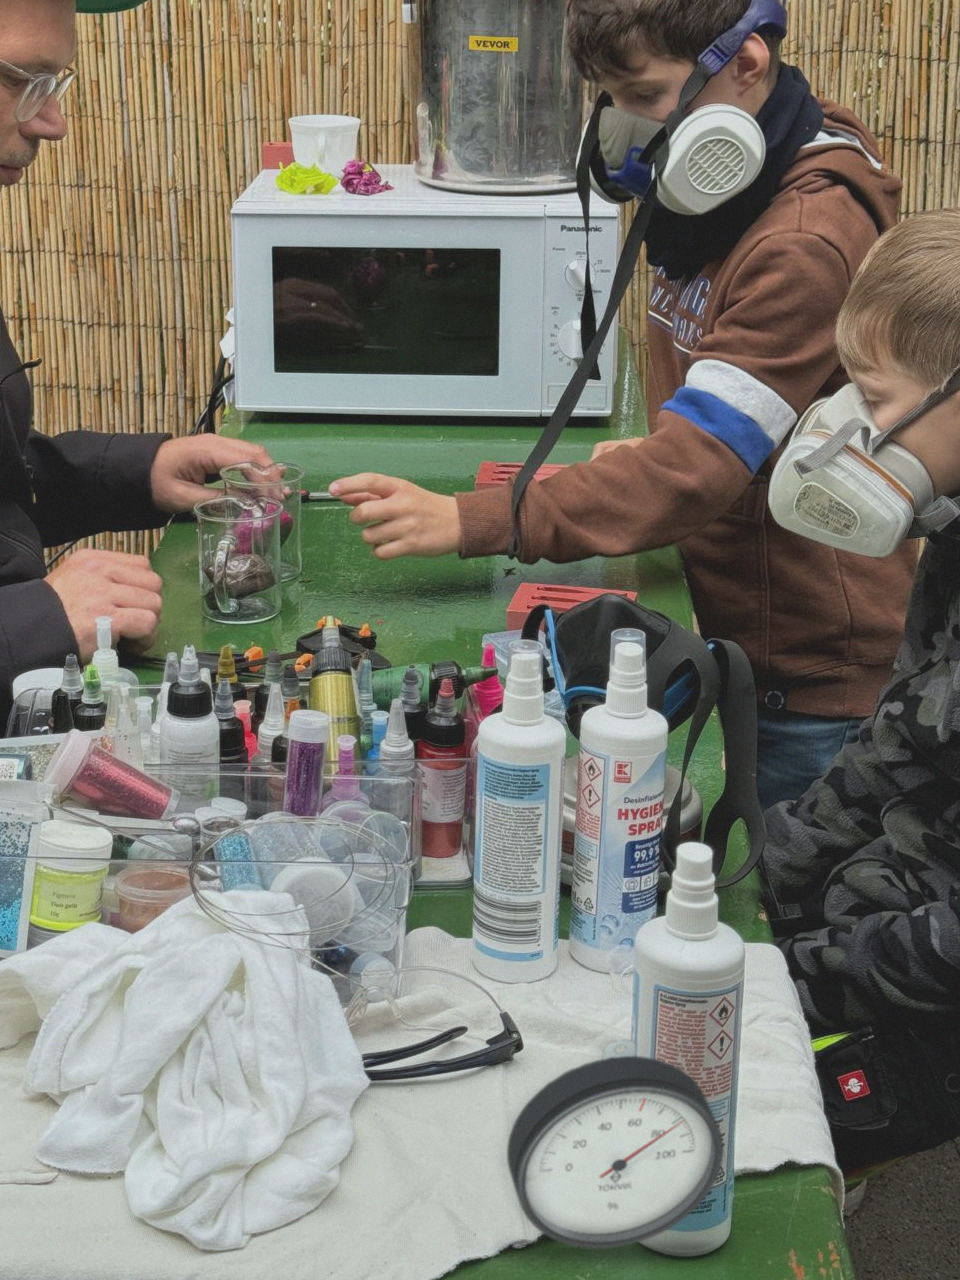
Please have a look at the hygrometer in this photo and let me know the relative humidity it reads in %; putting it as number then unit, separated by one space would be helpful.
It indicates 80 %
